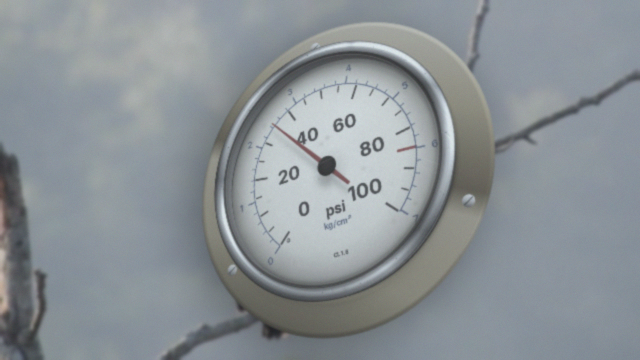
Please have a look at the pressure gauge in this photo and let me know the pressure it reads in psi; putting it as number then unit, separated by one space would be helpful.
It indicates 35 psi
